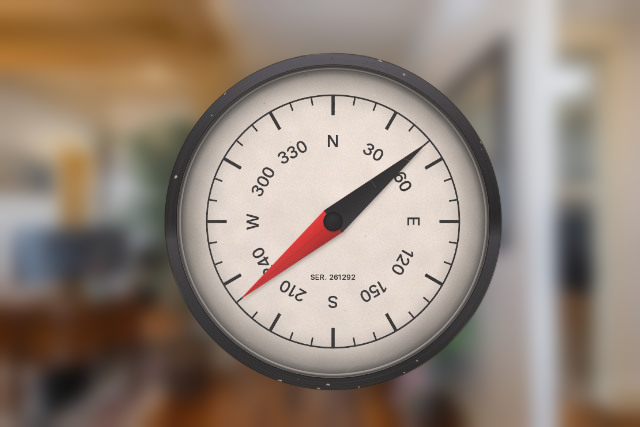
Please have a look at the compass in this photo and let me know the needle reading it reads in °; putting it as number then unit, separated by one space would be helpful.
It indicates 230 °
